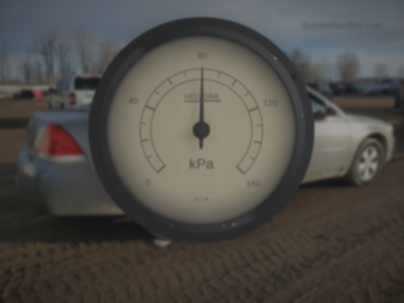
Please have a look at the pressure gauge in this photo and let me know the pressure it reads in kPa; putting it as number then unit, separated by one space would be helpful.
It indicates 80 kPa
